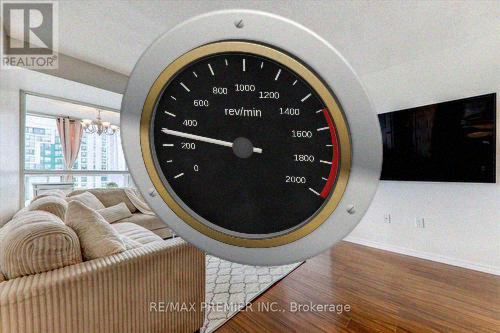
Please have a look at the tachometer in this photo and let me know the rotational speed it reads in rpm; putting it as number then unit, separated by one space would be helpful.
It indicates 300 rpm
